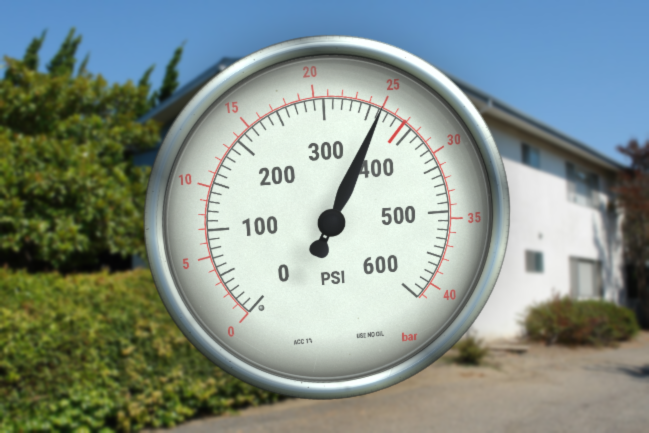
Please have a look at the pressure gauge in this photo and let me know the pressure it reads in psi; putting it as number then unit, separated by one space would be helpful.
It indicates 360 psi
